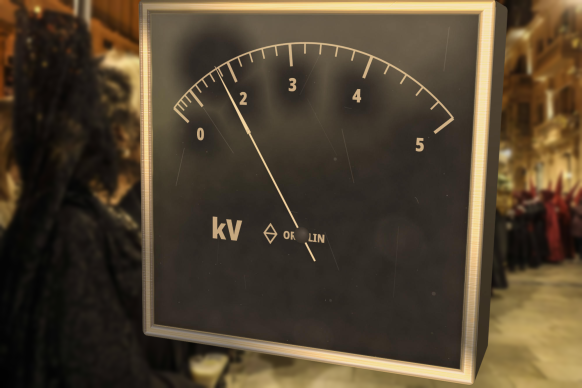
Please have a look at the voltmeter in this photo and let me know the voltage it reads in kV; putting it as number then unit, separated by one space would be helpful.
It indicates 1.8 kV
